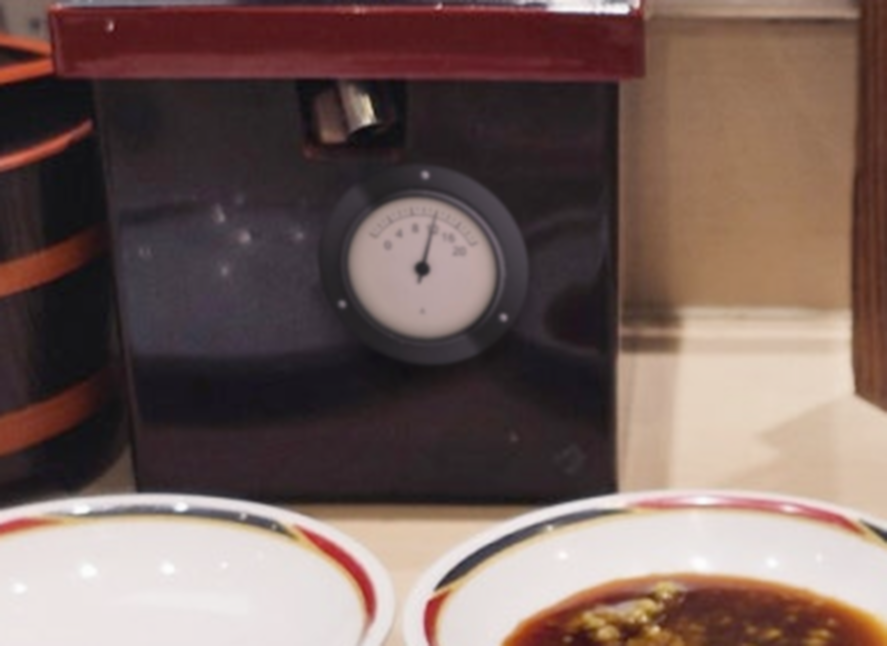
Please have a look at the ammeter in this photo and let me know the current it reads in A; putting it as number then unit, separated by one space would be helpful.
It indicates 12 A
